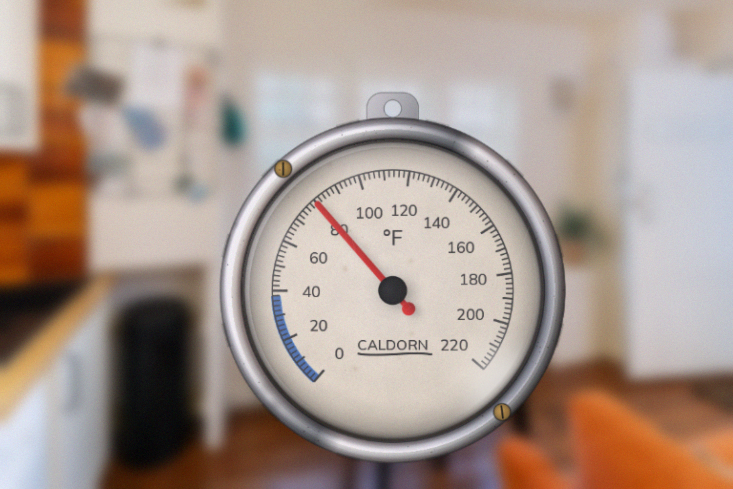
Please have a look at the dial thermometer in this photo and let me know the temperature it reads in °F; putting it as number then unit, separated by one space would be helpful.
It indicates 80 °F
